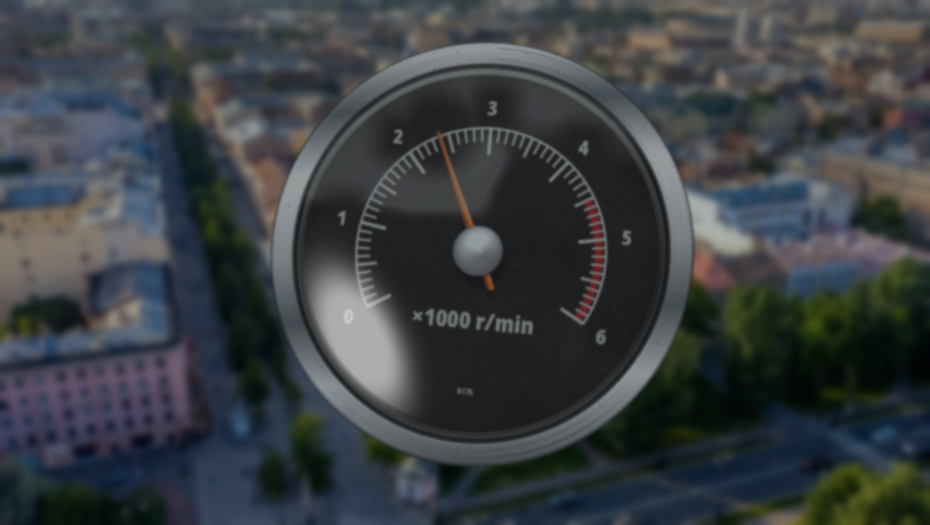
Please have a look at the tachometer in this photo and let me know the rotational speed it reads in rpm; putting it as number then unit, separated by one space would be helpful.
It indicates 2400 rpm
